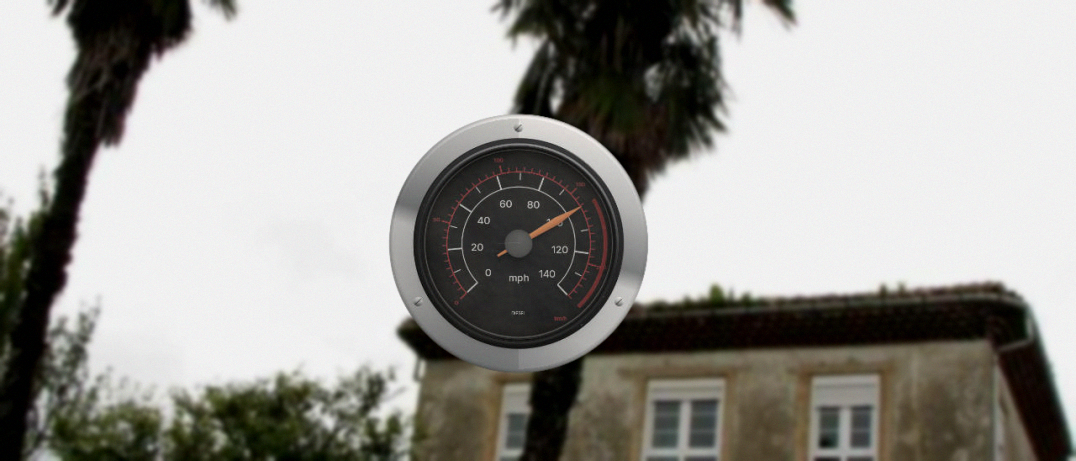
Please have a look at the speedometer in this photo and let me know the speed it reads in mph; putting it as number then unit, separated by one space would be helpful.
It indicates 100 mph
